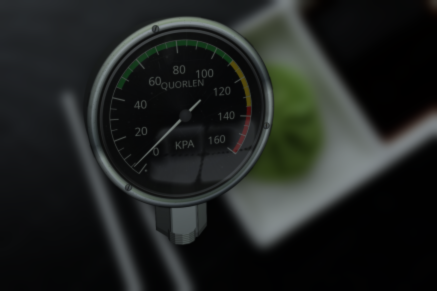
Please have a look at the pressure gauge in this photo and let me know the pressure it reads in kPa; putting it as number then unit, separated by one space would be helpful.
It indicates 5 kPa
